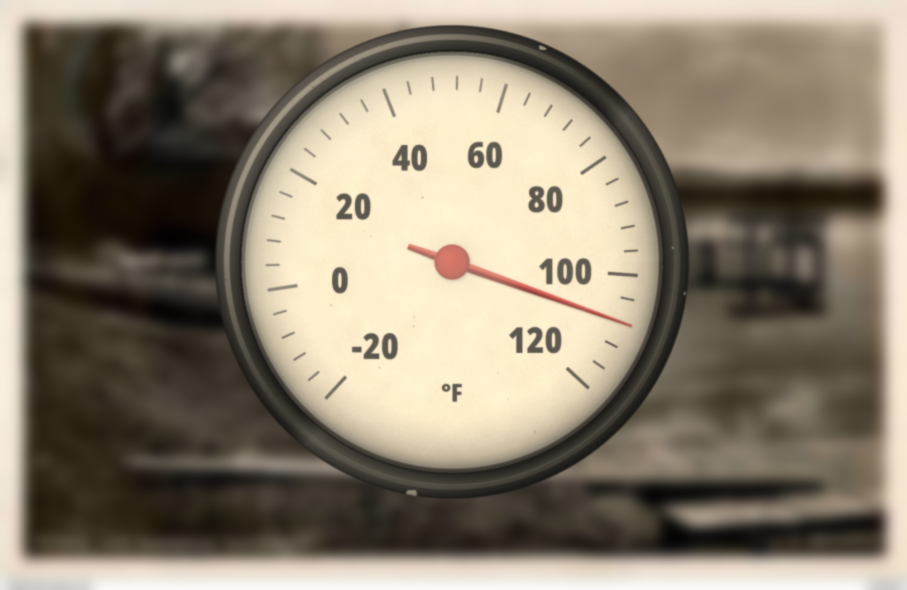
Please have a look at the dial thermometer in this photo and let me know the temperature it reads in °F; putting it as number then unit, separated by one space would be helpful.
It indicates 108 °F
